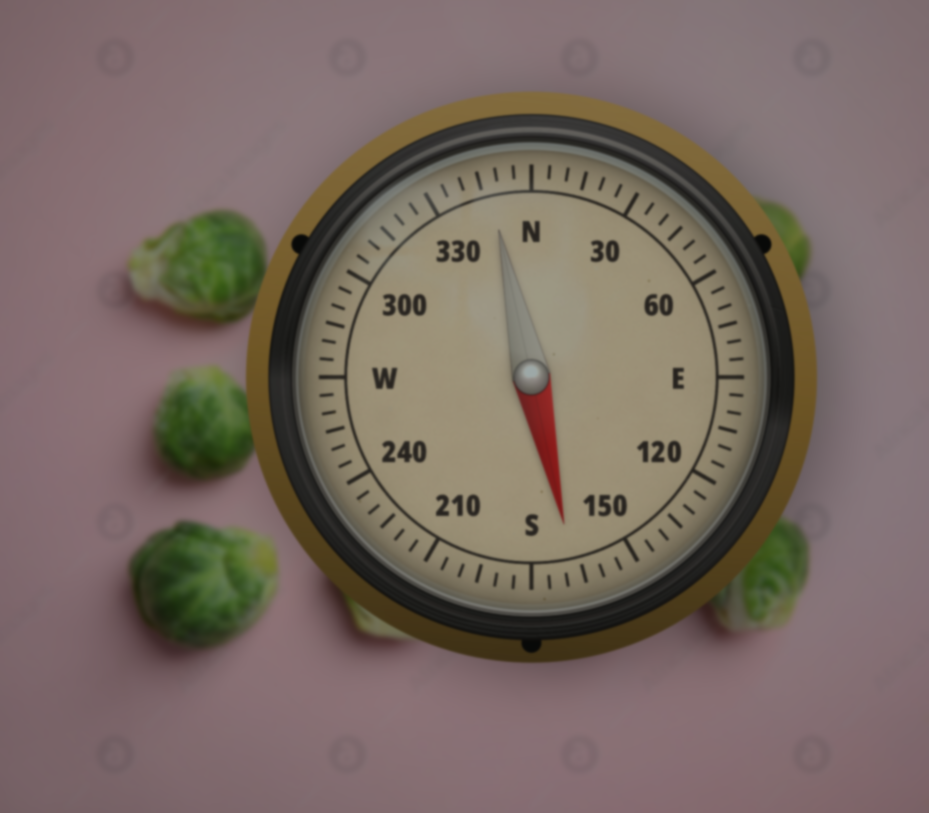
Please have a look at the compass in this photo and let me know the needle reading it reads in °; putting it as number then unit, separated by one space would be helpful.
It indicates 167.5 °
